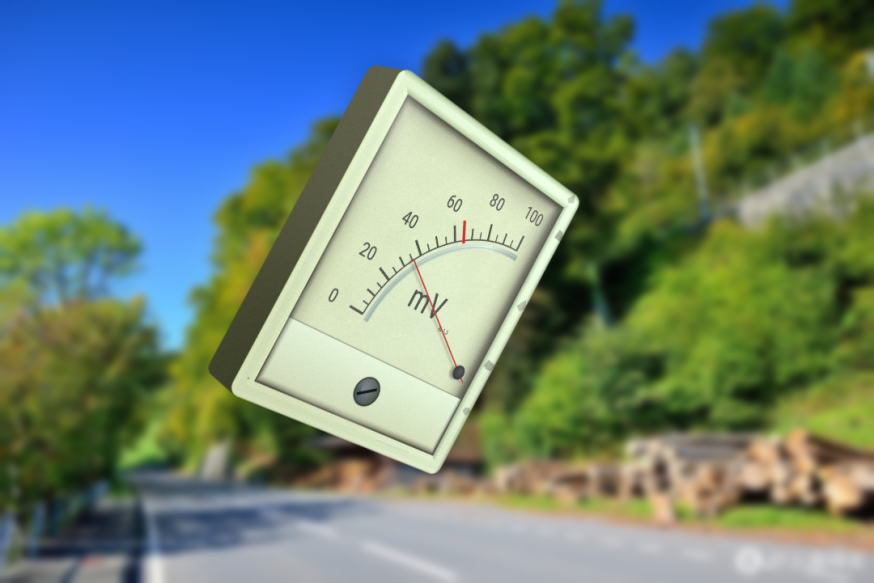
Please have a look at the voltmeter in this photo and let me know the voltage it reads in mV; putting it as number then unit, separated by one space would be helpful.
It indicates 35 mV
